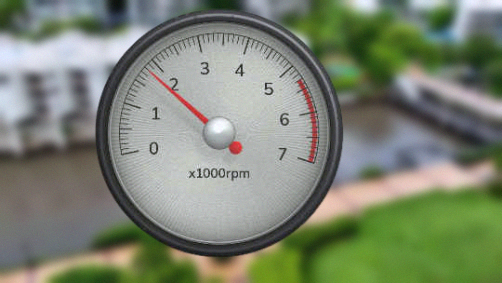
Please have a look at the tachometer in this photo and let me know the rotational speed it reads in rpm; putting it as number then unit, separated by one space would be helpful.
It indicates 1800 rpm
